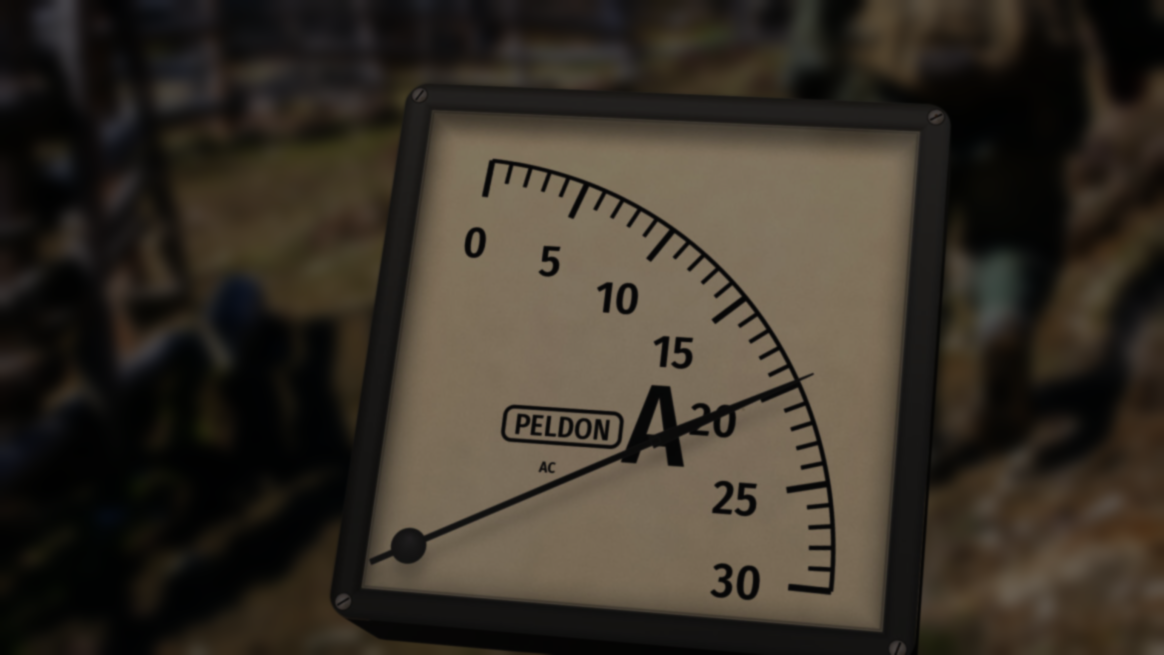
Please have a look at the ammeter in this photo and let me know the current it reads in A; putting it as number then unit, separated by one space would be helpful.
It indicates 20 A
